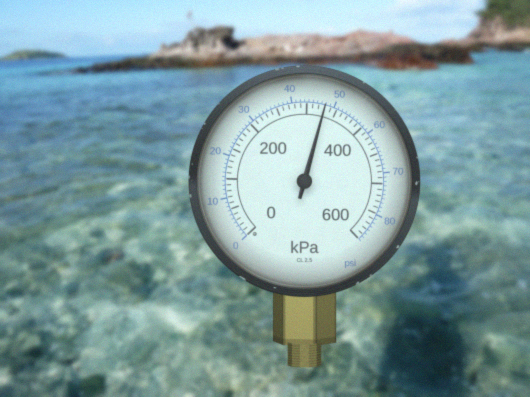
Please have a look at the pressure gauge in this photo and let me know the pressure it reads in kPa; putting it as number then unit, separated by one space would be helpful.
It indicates 330 kPa
